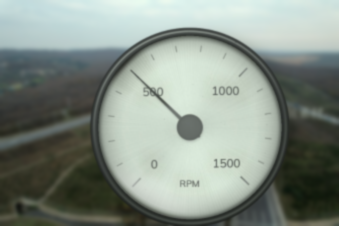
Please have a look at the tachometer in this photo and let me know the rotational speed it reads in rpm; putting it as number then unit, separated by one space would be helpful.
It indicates 500 rpm
